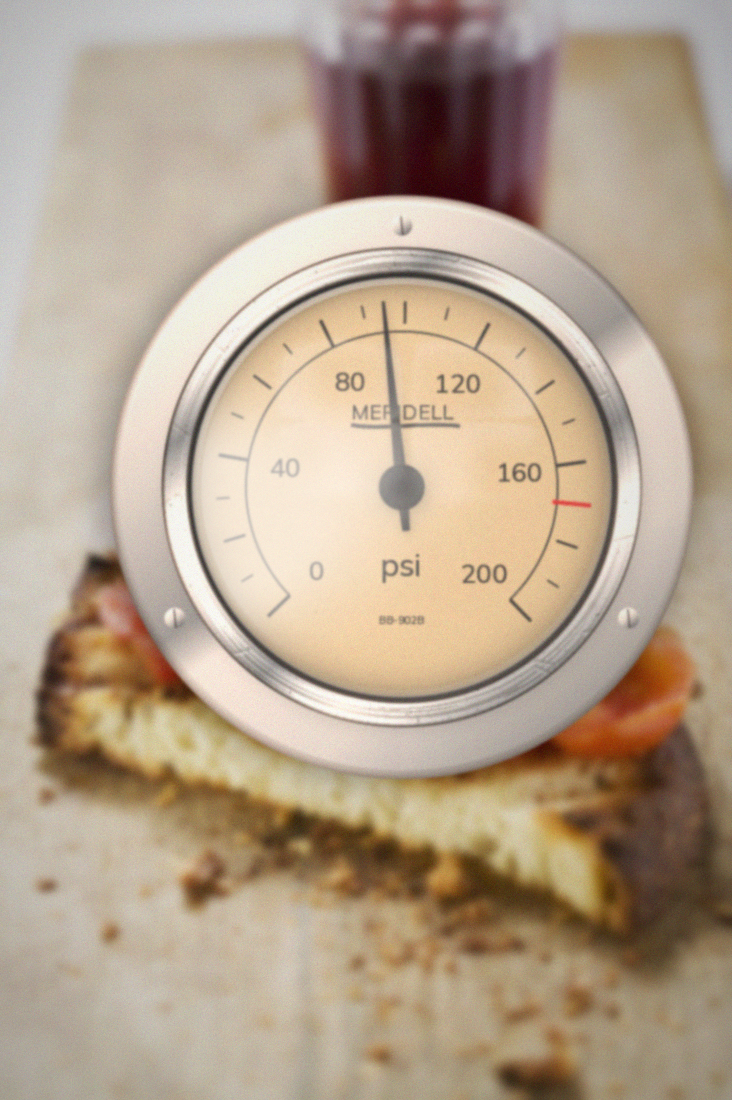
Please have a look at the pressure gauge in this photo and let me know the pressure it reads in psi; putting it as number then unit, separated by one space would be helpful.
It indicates 95 psi
